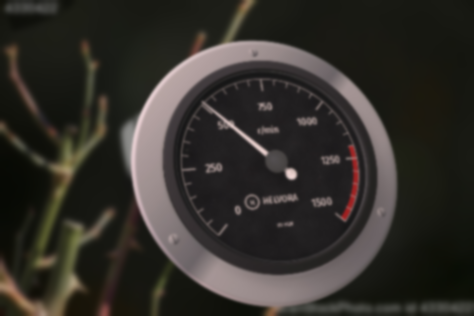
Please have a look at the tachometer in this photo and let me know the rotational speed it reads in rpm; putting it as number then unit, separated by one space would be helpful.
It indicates 500 rpm
